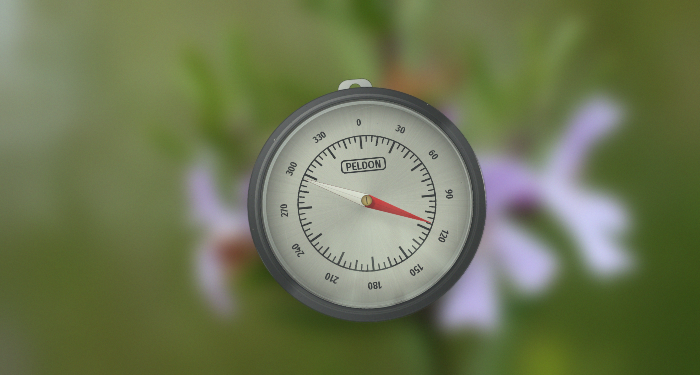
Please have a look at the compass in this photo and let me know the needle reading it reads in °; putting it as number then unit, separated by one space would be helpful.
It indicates 115 °
